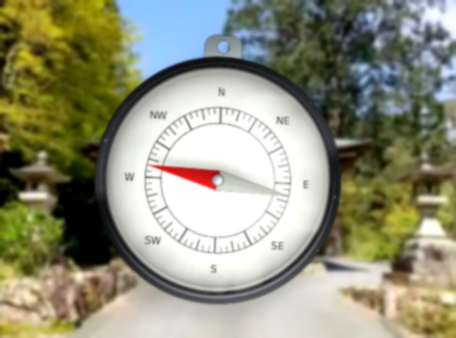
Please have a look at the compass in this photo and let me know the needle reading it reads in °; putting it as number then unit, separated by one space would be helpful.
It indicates 280 °
